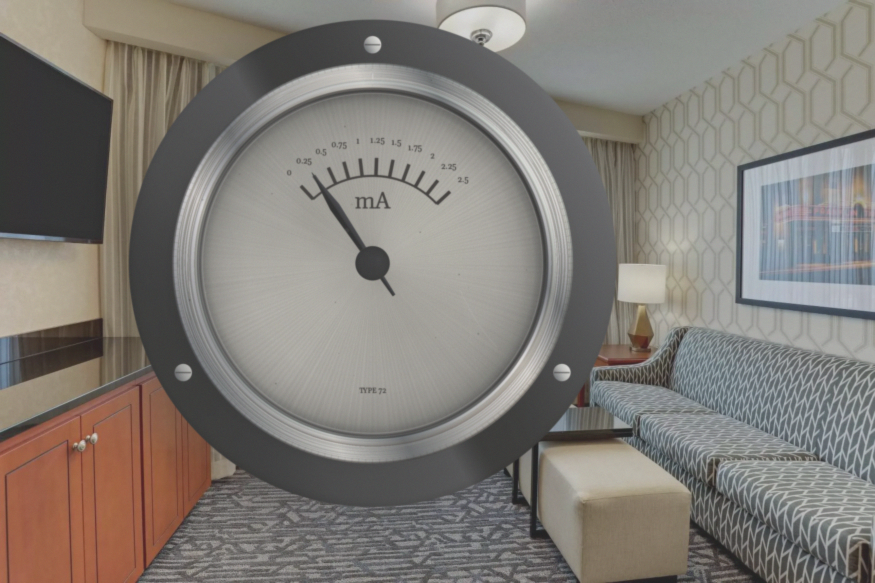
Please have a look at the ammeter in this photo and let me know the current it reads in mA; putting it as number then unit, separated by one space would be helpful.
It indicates 0.25 mA
